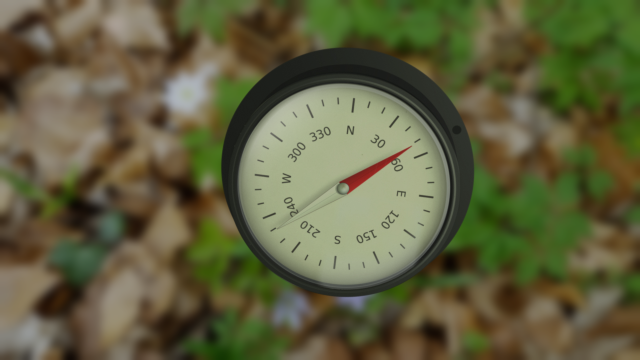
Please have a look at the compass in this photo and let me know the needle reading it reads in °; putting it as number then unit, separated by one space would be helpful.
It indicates 50 °
